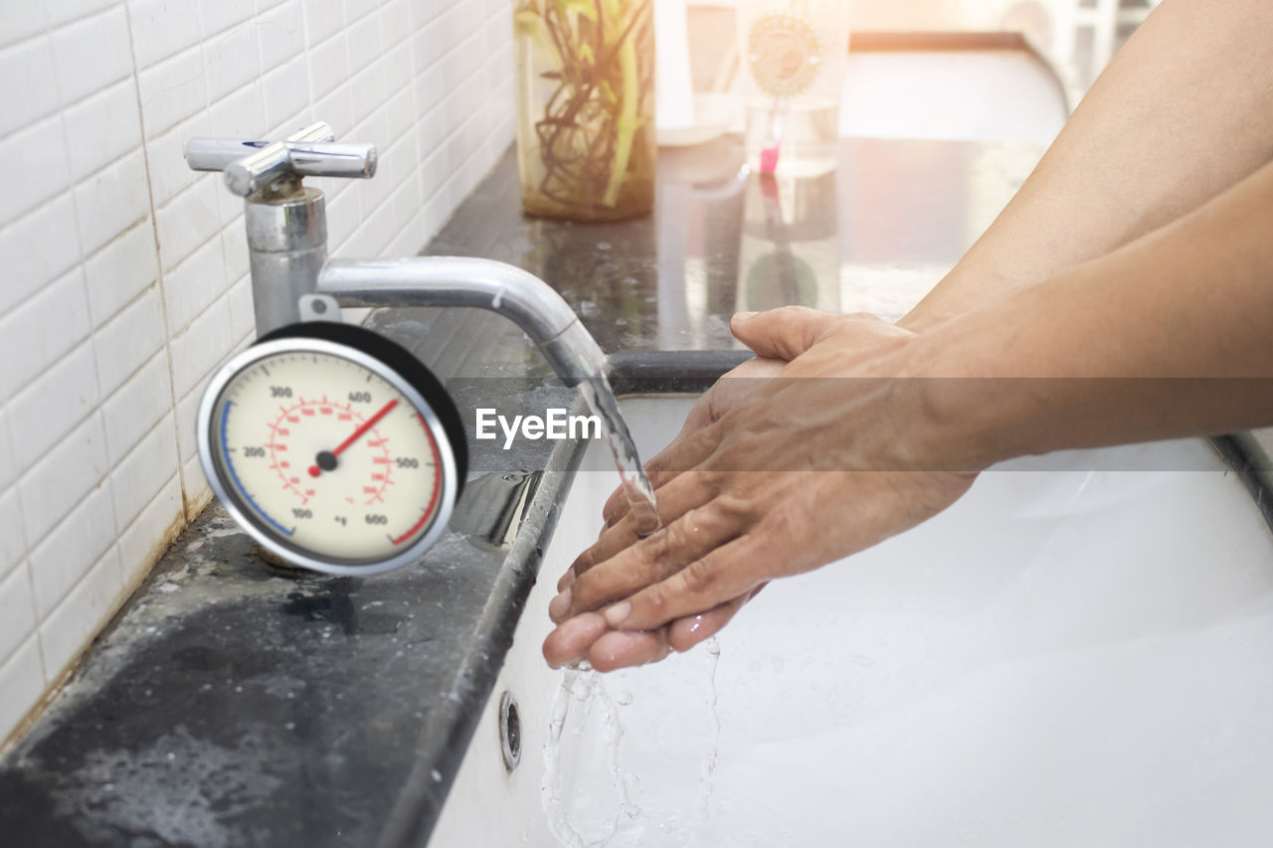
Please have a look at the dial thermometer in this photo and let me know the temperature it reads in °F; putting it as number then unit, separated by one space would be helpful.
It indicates 430 °F
